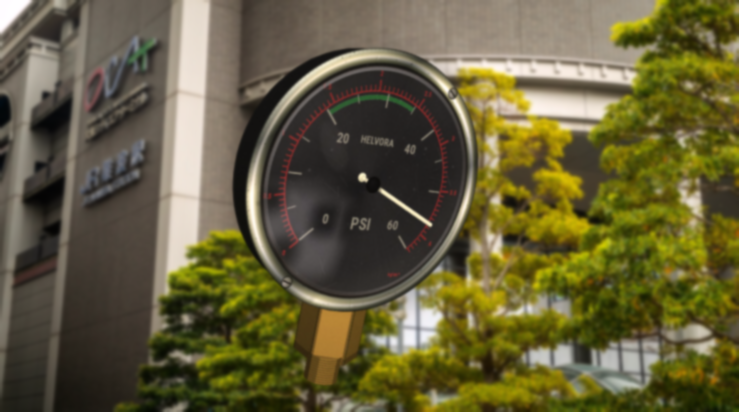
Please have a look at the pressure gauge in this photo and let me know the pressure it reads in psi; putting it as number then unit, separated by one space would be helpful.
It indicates 55 psi
